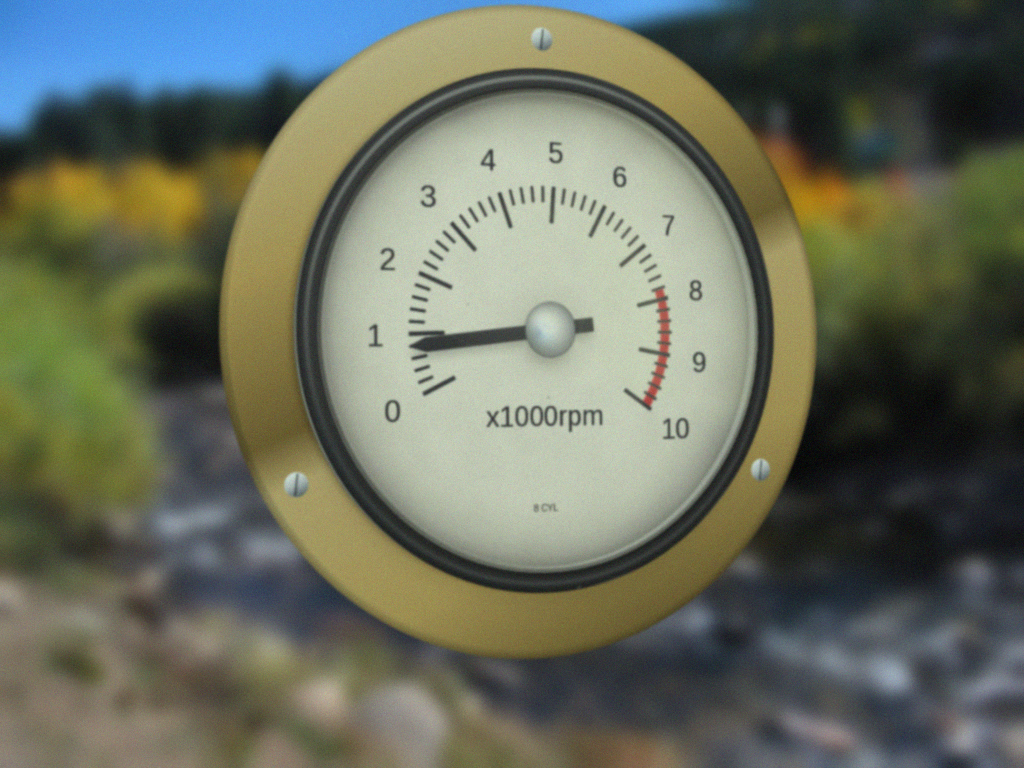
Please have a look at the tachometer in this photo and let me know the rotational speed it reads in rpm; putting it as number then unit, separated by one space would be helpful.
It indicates 800 rpm
